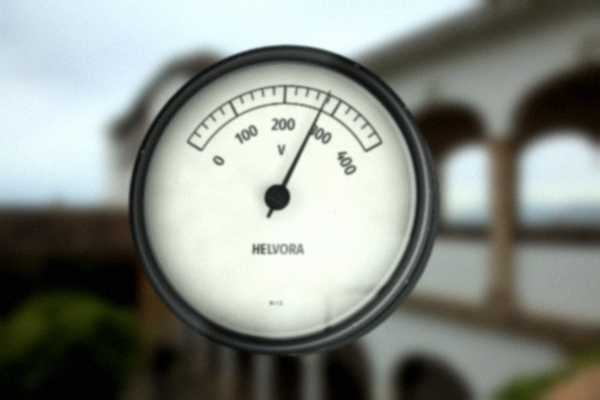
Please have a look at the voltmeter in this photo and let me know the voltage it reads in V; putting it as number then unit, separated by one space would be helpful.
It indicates 280 V
